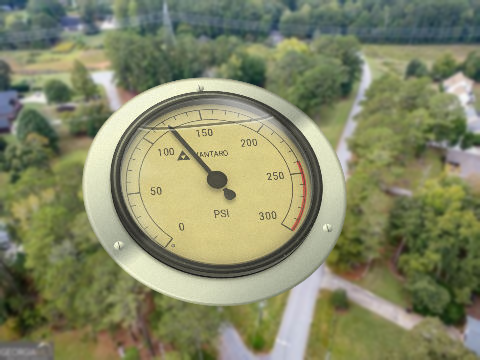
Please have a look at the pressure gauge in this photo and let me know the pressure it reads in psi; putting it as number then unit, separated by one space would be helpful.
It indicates 120 psi
